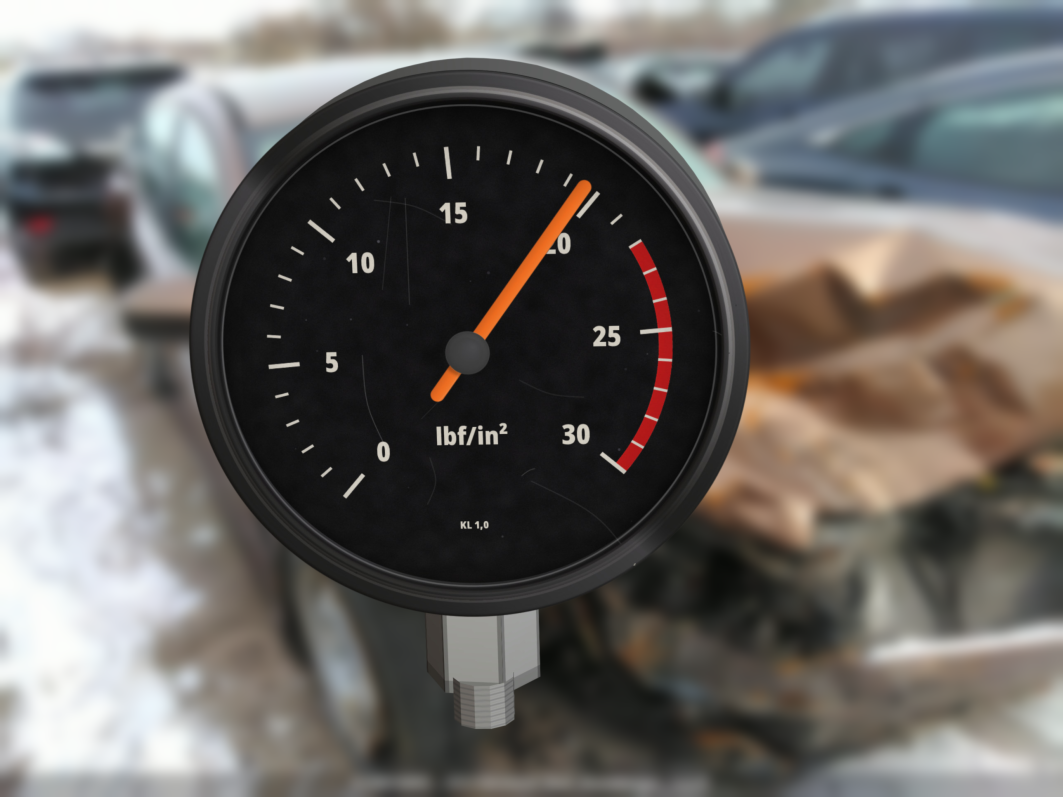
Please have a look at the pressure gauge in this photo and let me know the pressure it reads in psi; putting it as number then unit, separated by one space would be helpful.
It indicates 19.5 psi
